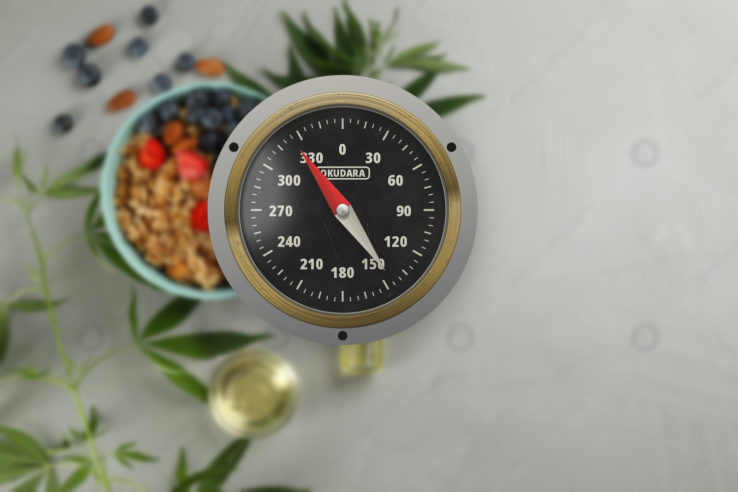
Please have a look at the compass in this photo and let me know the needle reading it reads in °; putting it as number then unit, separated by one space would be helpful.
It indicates 325 °
